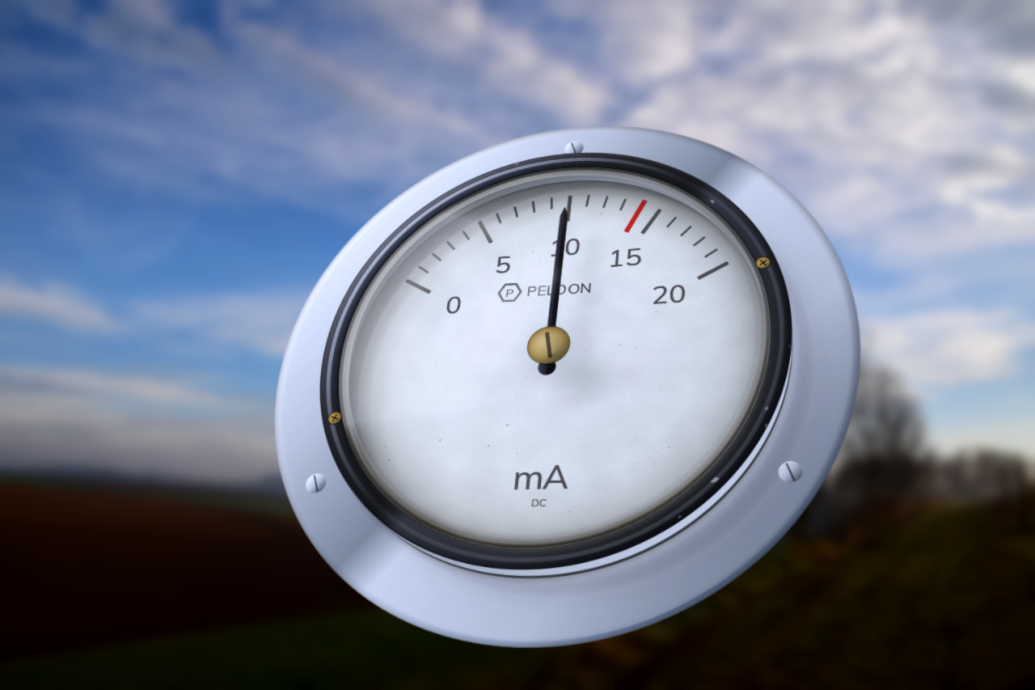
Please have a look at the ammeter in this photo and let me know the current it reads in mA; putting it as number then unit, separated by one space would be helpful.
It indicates 10 mA
